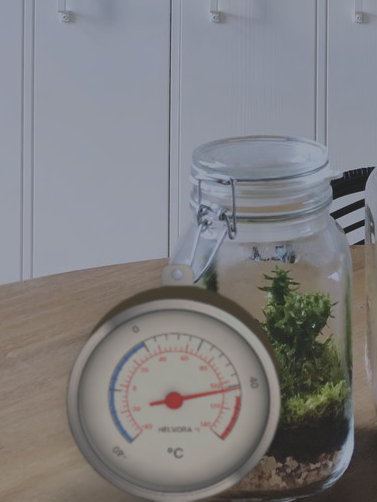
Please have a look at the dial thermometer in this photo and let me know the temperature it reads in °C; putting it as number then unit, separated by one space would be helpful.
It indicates 40 °C
